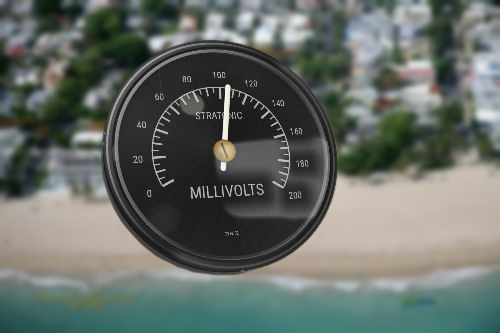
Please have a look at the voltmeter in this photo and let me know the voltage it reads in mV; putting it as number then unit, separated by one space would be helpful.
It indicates 105 mV
